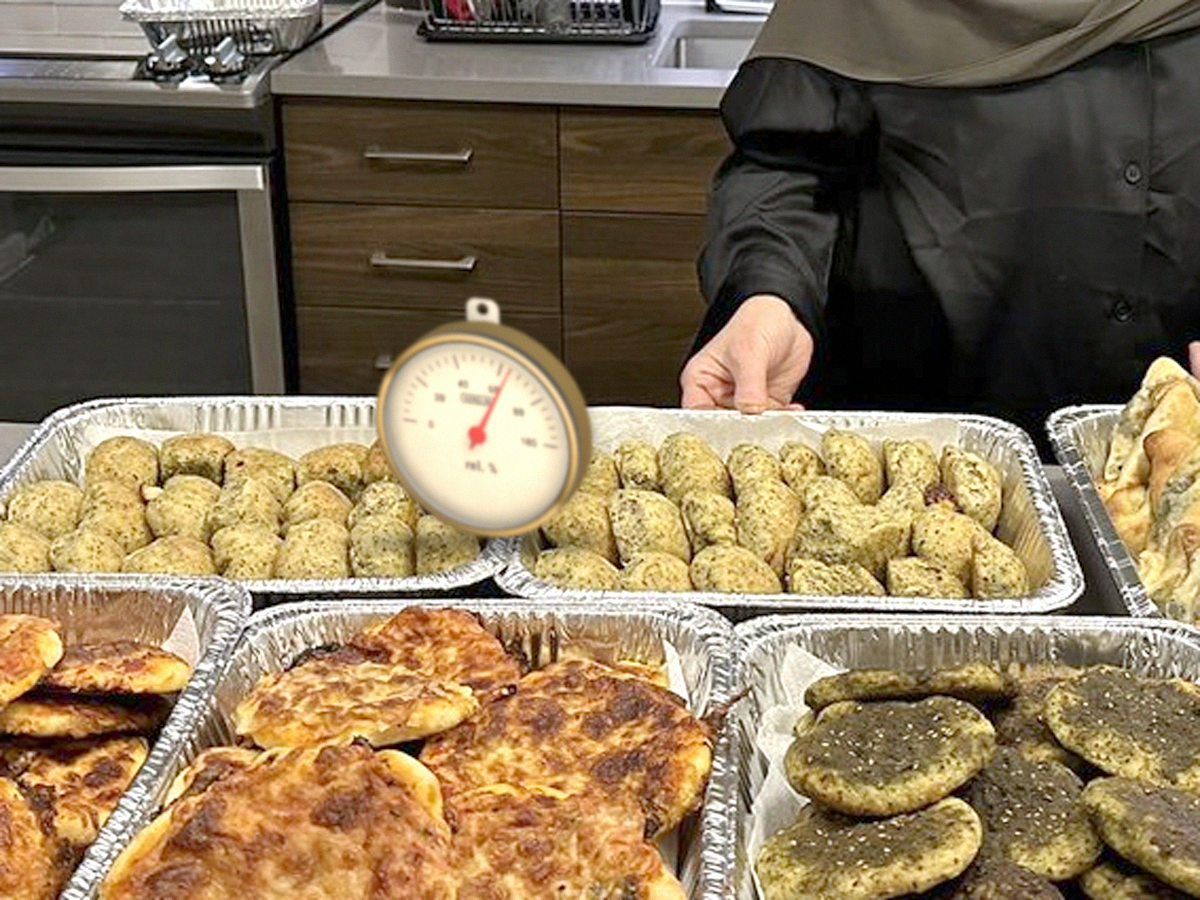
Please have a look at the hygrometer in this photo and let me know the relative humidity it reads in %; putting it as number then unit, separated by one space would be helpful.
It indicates 64 %
